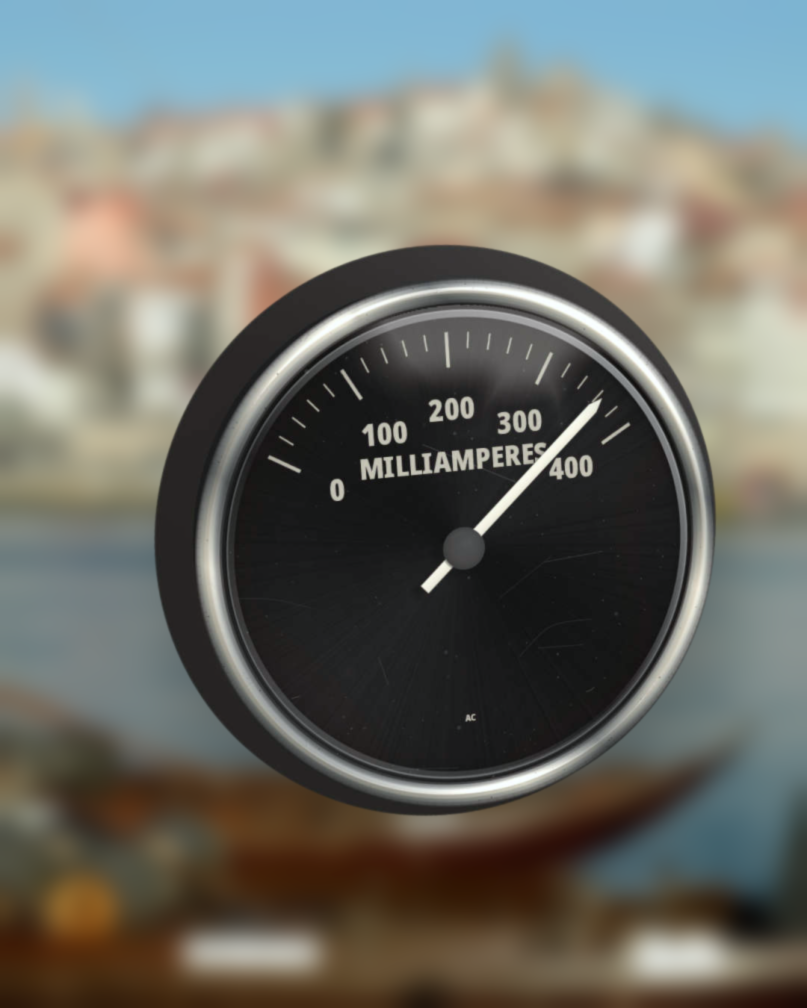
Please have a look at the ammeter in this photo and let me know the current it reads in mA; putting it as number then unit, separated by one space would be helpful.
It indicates 360 mA
